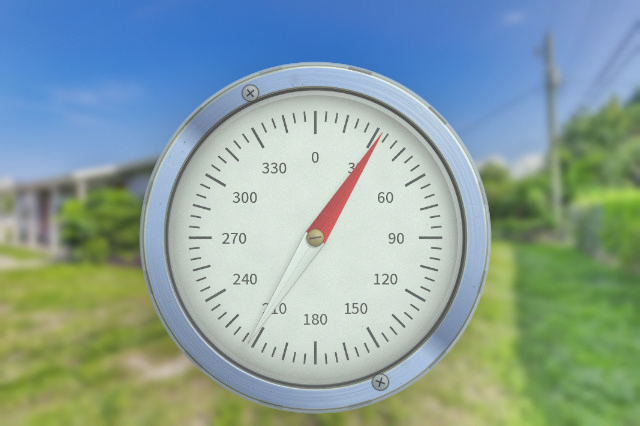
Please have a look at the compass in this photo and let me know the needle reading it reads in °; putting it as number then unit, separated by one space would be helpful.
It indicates 32.5 °
